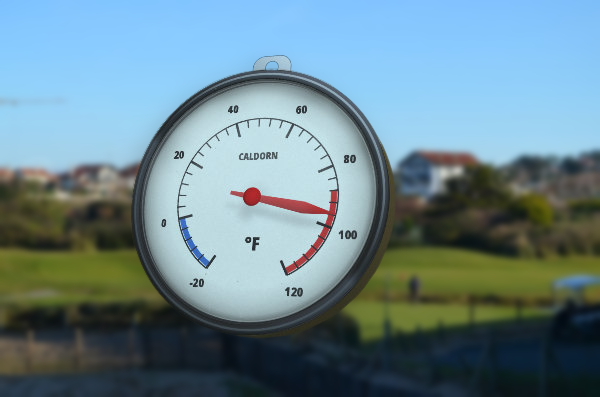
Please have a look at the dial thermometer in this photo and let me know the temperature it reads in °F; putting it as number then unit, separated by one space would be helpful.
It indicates 96 °F
